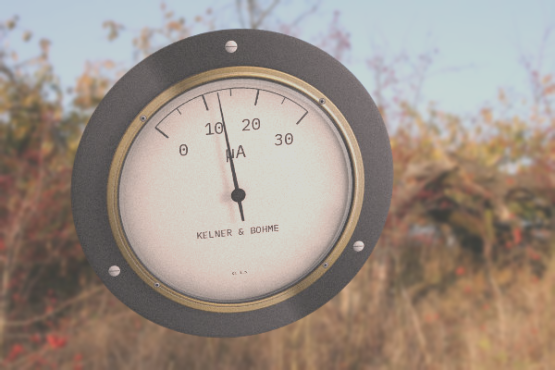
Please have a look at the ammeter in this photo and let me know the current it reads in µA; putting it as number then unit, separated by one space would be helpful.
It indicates 12.5 µA
